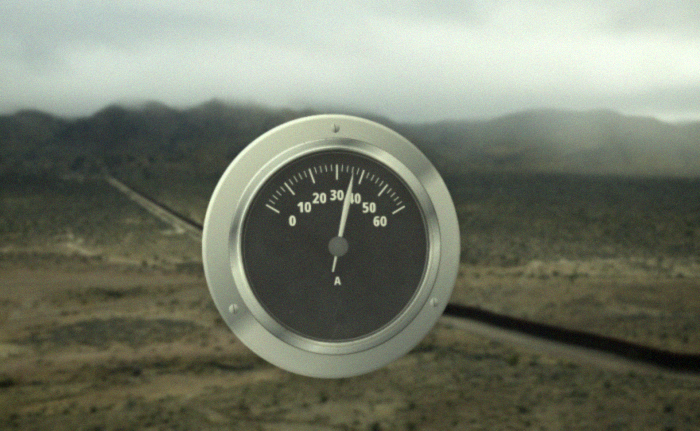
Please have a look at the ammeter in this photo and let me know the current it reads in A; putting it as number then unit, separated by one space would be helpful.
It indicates 36 A
